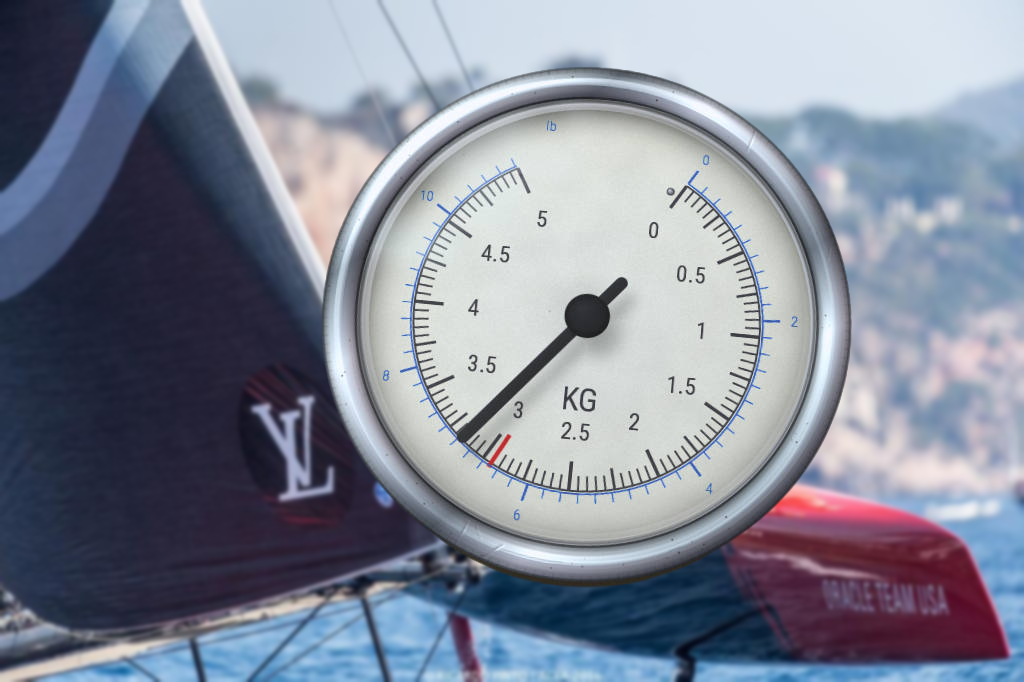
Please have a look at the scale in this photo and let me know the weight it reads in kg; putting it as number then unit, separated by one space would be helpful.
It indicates 3.15 kg
